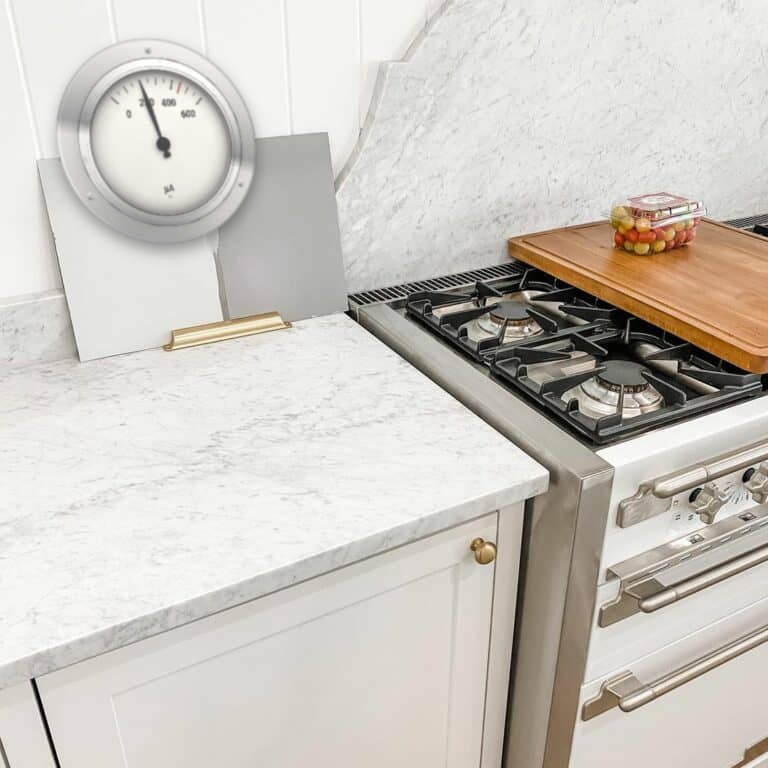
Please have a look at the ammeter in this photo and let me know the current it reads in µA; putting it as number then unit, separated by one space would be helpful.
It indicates 200 µA
